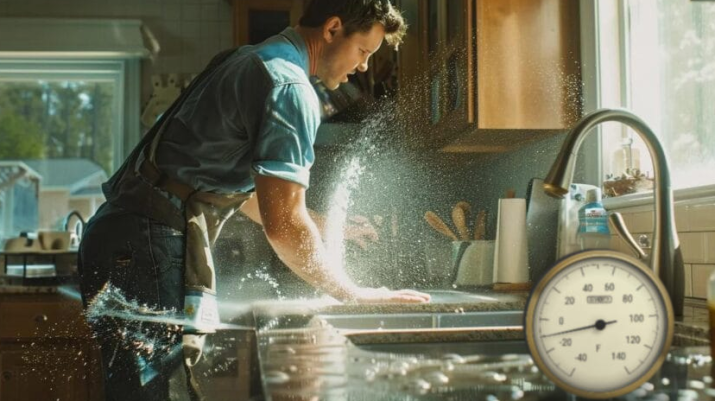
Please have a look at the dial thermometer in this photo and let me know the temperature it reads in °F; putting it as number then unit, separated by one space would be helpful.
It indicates -10 °F
